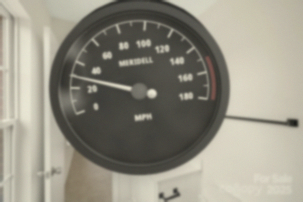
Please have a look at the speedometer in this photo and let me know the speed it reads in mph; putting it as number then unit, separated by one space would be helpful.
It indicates 30 mph
